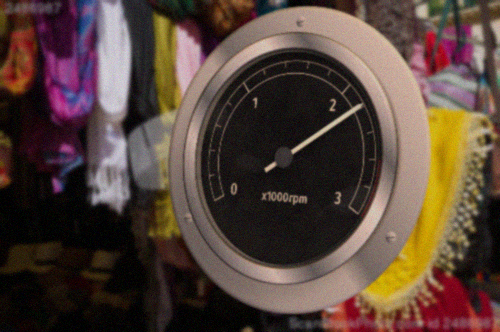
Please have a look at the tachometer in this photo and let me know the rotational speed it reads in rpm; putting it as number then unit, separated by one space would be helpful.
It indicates 2200 rpm
